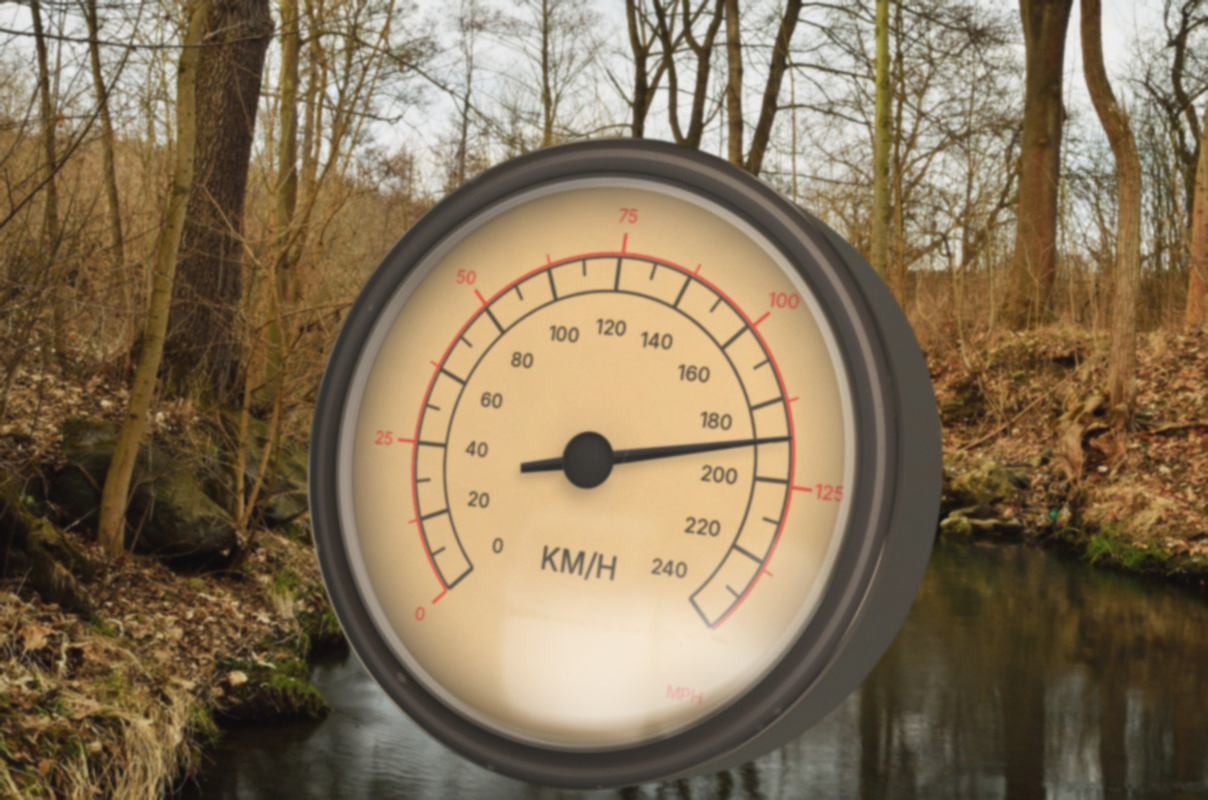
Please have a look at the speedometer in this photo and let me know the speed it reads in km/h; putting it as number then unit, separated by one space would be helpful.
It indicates 190 km/h
